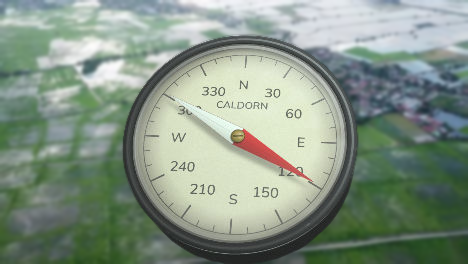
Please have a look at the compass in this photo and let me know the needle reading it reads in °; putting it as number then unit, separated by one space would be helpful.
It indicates 120 °
